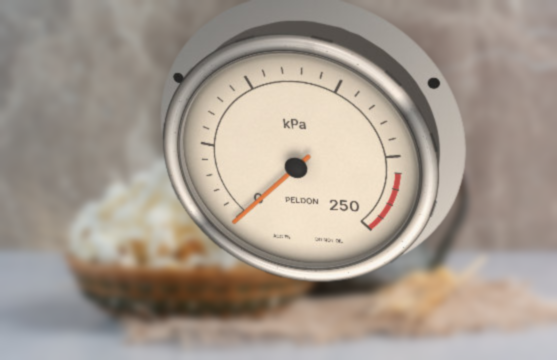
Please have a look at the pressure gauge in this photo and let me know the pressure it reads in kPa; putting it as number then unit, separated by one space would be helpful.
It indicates 0 kPa
